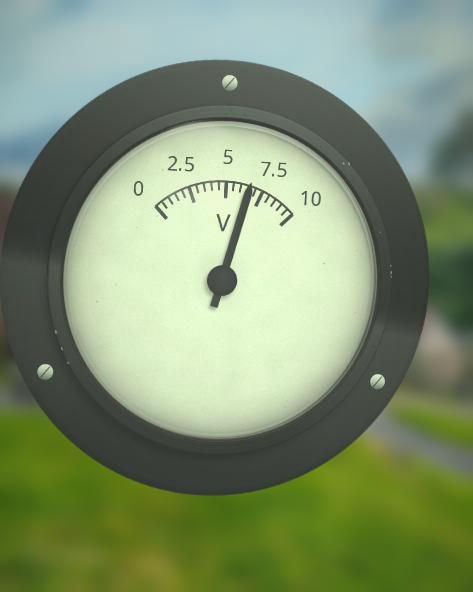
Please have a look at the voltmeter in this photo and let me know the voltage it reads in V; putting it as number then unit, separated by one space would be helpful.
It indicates 6.5 V
